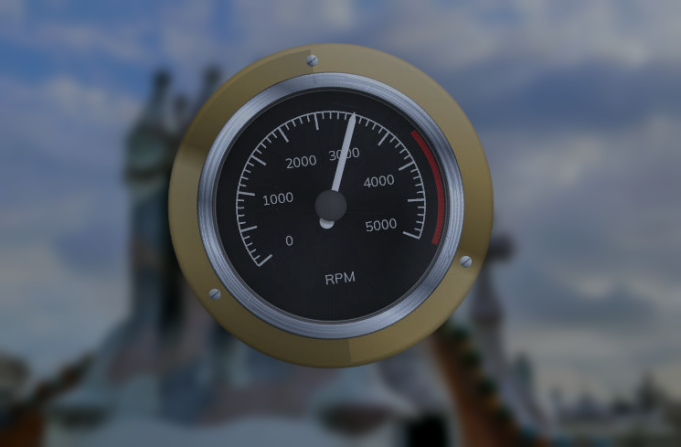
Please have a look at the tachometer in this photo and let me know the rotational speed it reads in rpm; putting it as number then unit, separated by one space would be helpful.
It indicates 3000 rpm
